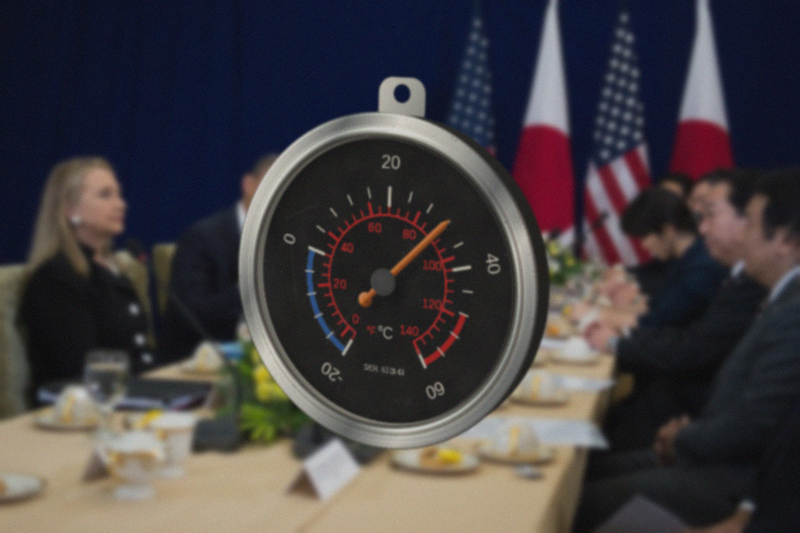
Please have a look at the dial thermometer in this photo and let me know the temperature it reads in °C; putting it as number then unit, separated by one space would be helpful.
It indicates 32 °C
